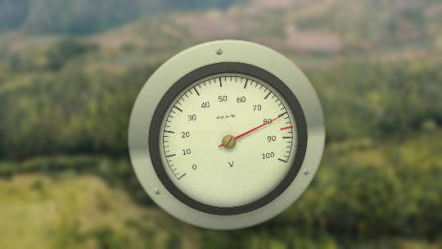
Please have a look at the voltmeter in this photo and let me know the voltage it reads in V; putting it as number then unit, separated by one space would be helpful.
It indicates 80 V
